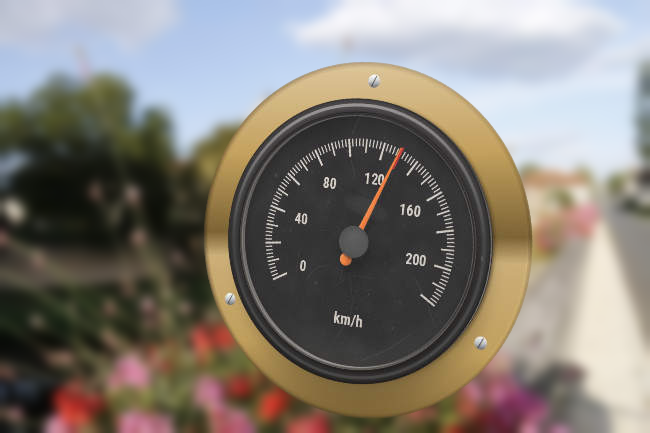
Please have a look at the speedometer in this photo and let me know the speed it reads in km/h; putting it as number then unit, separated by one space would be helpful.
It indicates 130 km/h
